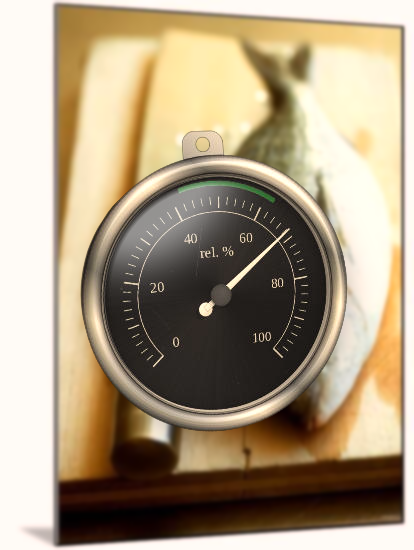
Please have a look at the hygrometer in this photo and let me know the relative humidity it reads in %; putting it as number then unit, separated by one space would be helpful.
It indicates 68 %
